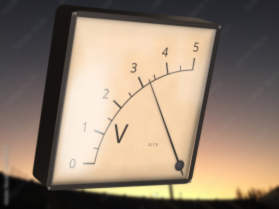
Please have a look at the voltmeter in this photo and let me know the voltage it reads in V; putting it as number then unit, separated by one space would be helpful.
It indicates 3.25 V
